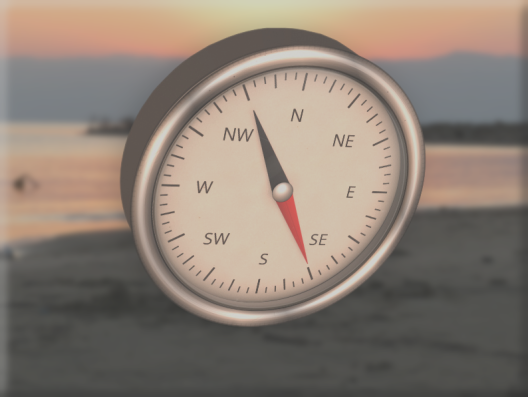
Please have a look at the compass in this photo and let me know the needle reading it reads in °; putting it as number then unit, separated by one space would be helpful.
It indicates 150 °
